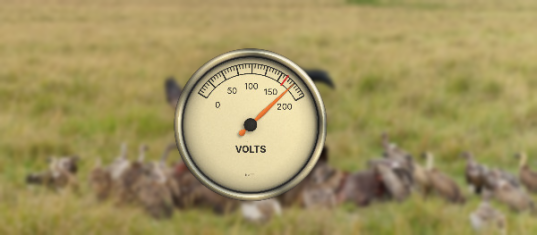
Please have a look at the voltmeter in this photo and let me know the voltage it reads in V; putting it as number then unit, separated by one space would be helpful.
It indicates 175 V
